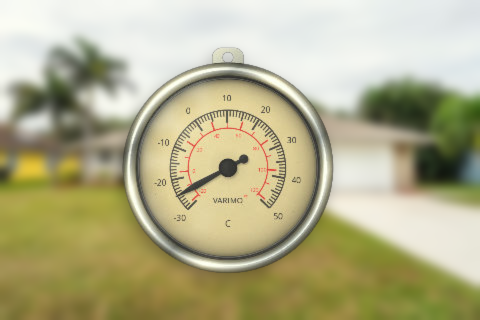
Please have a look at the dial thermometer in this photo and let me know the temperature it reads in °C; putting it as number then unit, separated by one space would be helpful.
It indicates -25 °C
